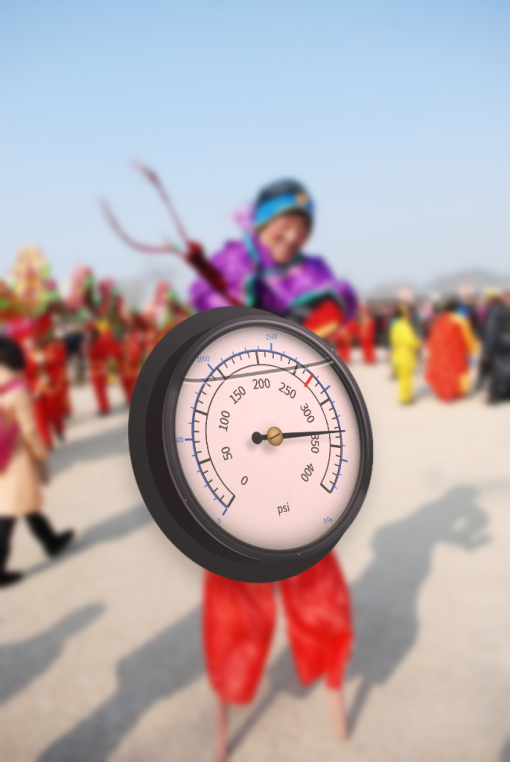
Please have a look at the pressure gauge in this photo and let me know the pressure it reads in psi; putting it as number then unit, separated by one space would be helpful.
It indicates 335 psi
